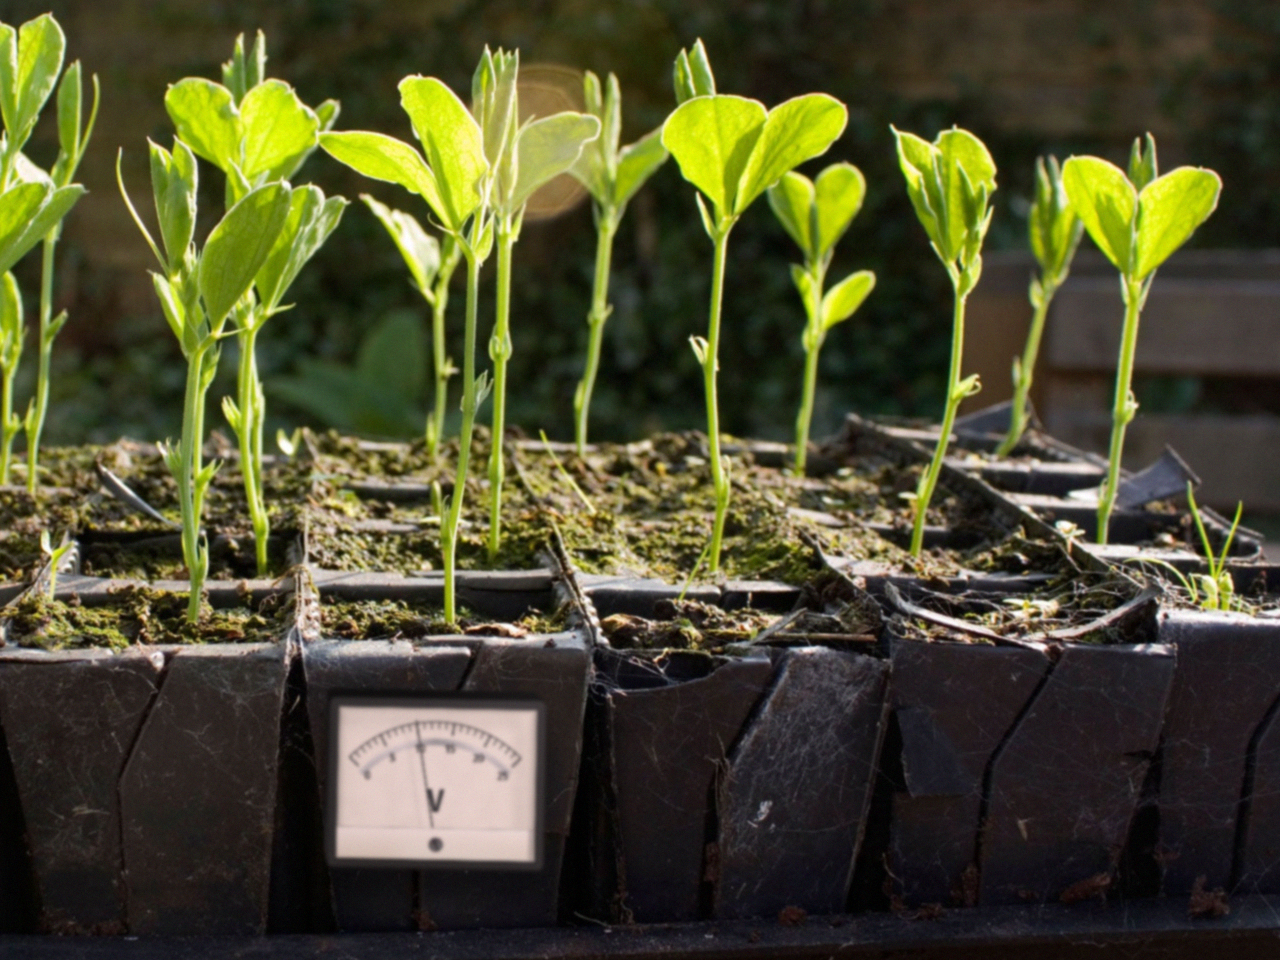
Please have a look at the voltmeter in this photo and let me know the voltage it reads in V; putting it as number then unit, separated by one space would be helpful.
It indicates 10 V
